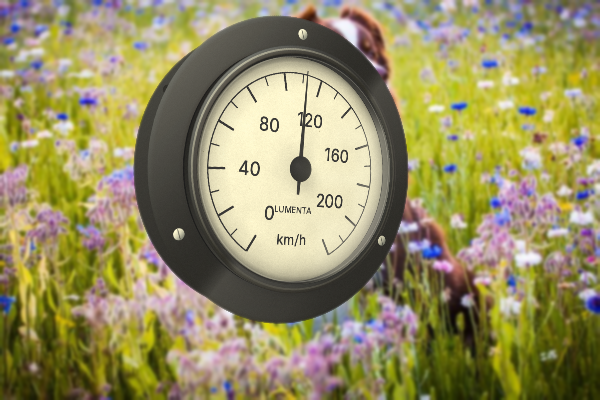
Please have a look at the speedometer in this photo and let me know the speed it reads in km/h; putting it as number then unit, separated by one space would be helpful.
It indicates 110 km/h
